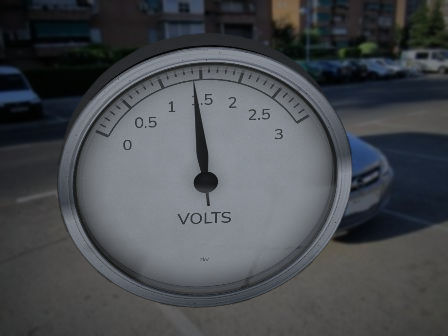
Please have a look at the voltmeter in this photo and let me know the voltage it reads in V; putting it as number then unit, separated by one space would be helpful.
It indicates 1.4 V
